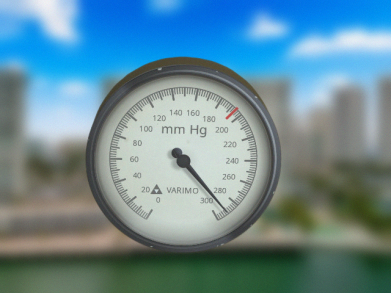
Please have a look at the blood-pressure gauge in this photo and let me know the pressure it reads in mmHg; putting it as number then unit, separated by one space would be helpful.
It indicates 290 mmHg
